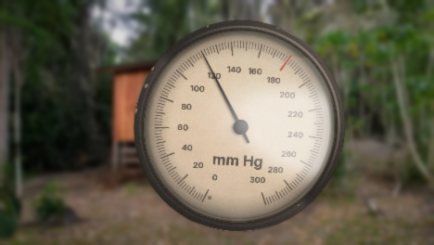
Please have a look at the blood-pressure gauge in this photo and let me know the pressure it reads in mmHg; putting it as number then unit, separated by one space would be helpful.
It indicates 120 mmHg
